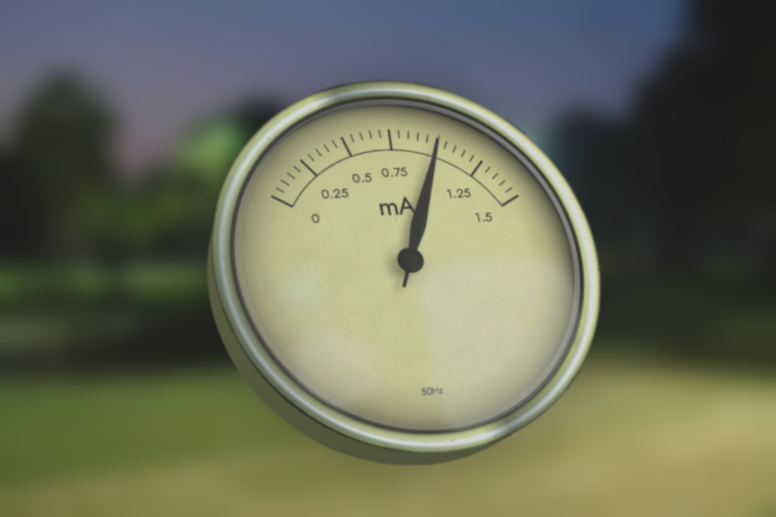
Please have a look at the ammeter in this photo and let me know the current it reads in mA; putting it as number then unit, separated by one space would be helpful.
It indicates 1 mA
